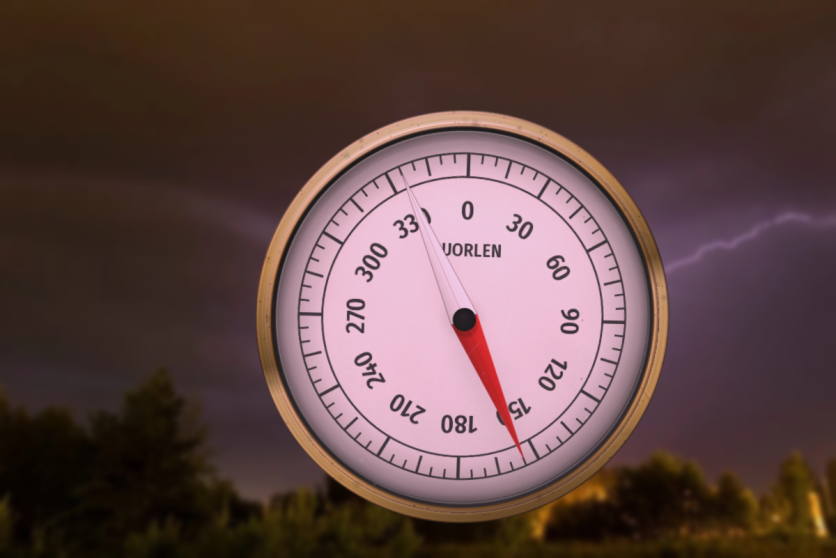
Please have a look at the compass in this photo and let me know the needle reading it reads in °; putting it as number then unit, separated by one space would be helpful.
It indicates 155 °
